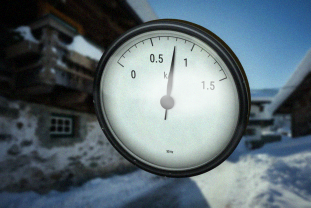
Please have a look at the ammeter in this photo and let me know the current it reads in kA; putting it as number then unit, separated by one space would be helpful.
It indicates 0.8 kA
